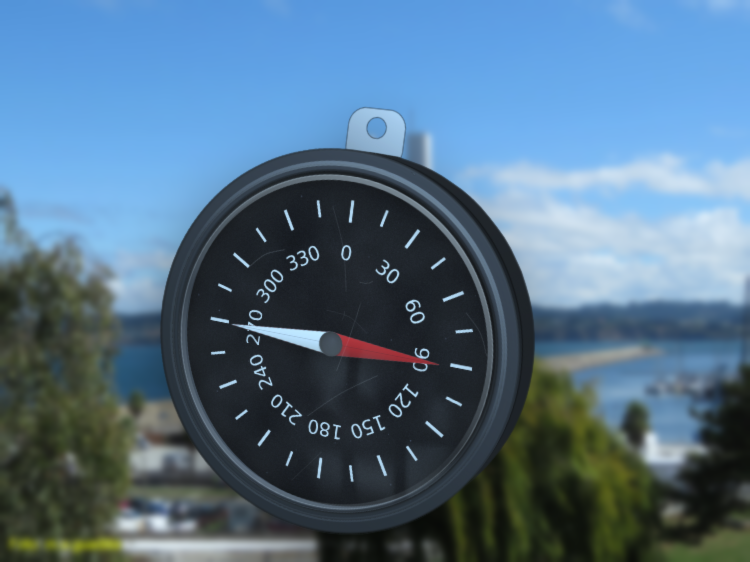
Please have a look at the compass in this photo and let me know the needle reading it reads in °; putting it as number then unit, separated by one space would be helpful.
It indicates 90 °
